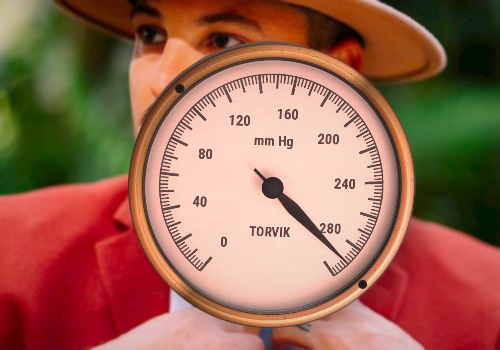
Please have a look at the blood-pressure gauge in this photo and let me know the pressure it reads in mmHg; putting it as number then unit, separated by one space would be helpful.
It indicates 290 mmHg
